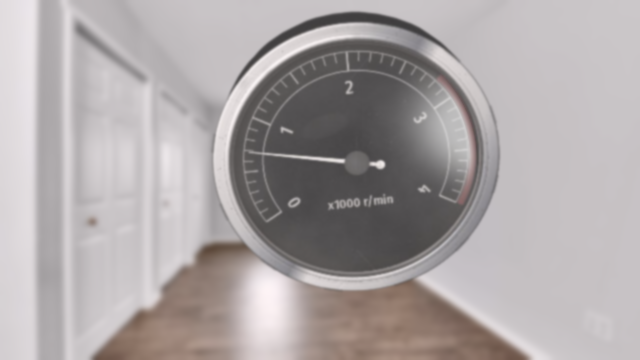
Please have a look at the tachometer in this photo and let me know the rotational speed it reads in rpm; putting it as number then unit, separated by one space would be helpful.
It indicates 700 rpm
